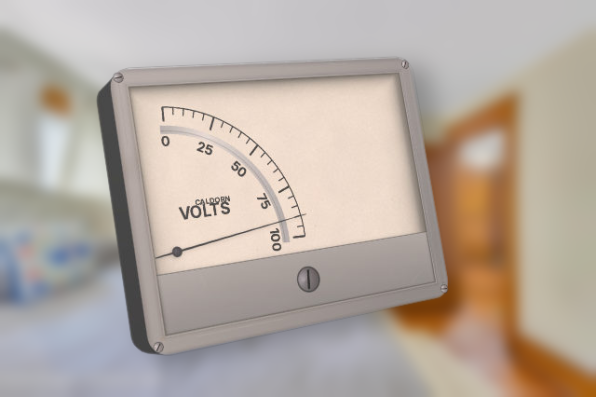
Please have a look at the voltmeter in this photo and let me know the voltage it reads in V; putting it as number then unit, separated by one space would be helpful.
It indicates 90 V
